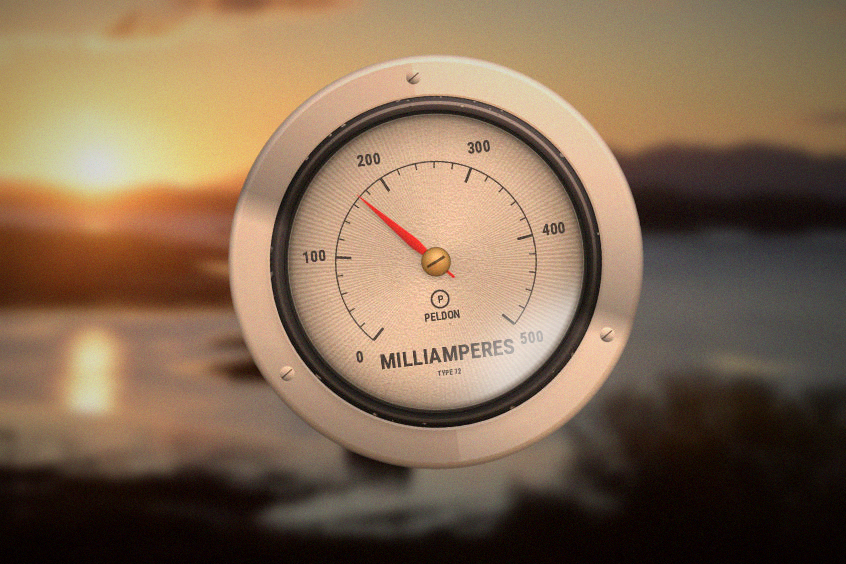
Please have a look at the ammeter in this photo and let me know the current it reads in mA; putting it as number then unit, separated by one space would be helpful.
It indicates 170 mA
